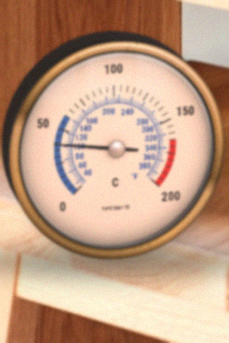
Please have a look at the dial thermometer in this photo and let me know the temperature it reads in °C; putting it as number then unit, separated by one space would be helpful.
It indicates 40 °C
